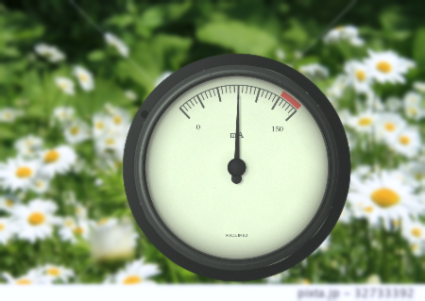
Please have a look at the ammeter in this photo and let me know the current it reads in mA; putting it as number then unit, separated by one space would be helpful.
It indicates 75 mA
